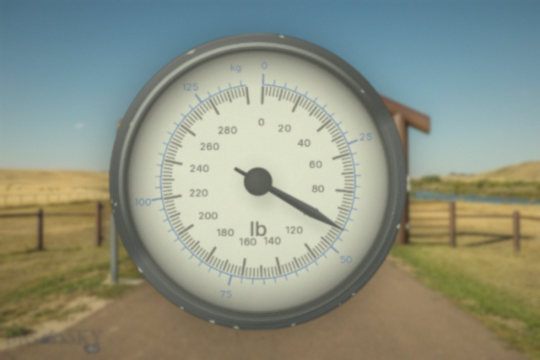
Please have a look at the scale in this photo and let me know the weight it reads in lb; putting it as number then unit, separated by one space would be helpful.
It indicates 100 lb
